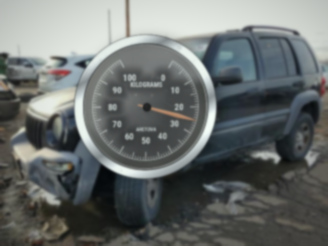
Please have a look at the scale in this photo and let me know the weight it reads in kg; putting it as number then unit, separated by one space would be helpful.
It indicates 25 kg
